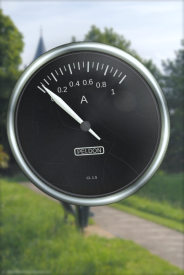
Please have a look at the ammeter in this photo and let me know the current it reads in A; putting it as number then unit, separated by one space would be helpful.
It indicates 0.05 A
